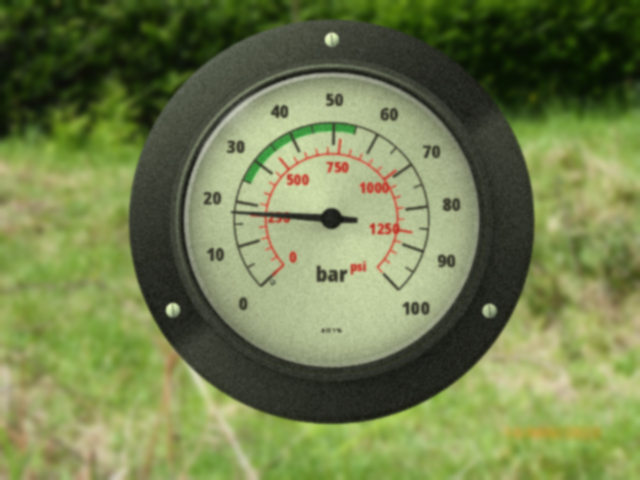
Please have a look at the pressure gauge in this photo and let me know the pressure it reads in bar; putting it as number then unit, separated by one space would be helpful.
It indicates 17.5 bar
